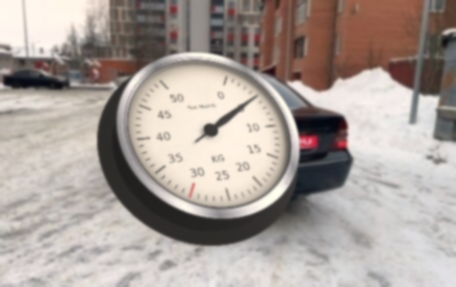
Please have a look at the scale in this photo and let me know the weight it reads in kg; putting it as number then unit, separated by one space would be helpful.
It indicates 5 kg
